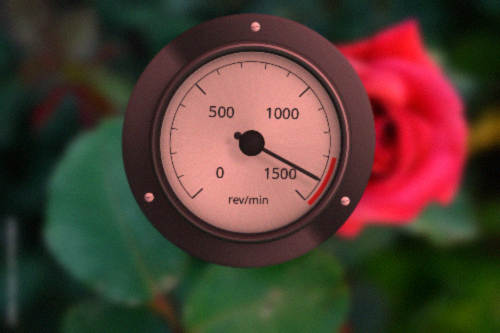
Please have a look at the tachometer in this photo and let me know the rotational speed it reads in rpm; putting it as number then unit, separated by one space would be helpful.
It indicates 1400 rpm
